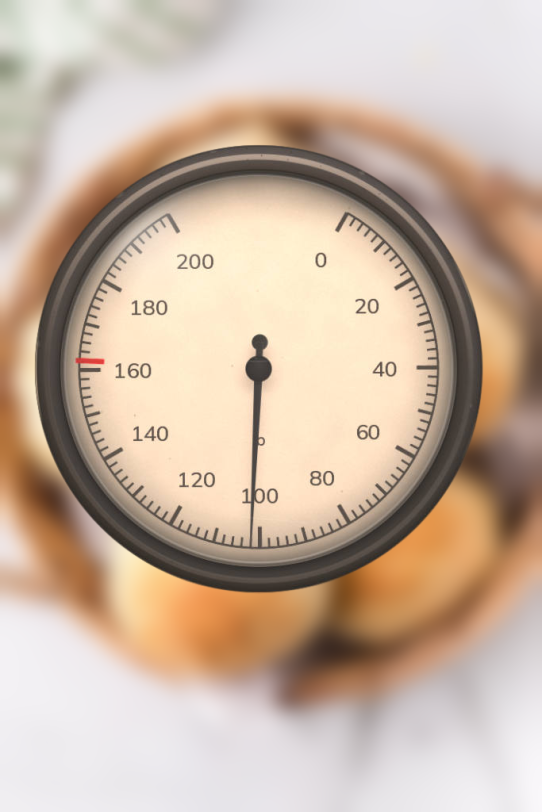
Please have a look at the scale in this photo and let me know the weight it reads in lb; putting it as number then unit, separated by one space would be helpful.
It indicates 102 lb
